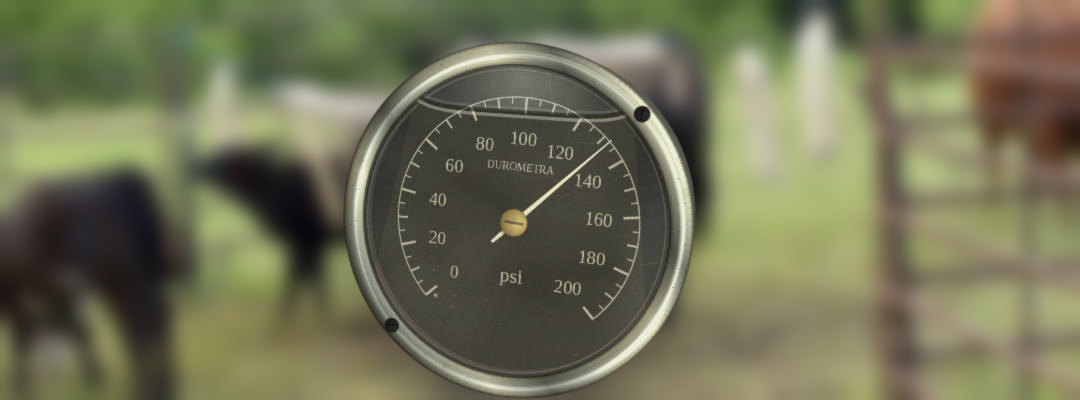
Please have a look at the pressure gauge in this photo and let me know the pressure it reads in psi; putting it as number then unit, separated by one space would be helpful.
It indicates 132.5 psi
